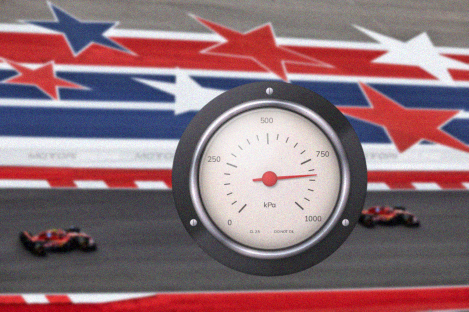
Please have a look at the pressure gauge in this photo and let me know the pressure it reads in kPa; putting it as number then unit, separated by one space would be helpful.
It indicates 825 kPa
